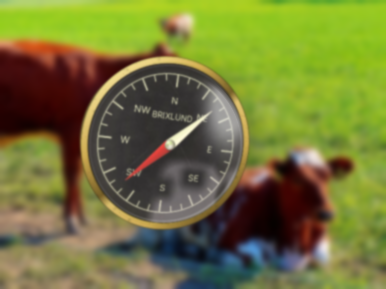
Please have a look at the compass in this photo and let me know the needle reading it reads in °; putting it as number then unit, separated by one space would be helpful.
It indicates 225 °
